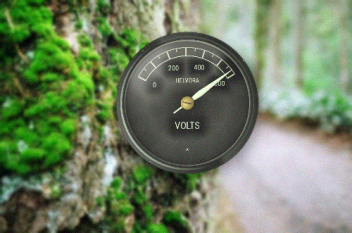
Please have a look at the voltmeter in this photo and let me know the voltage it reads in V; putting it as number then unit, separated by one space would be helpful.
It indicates 575 V
